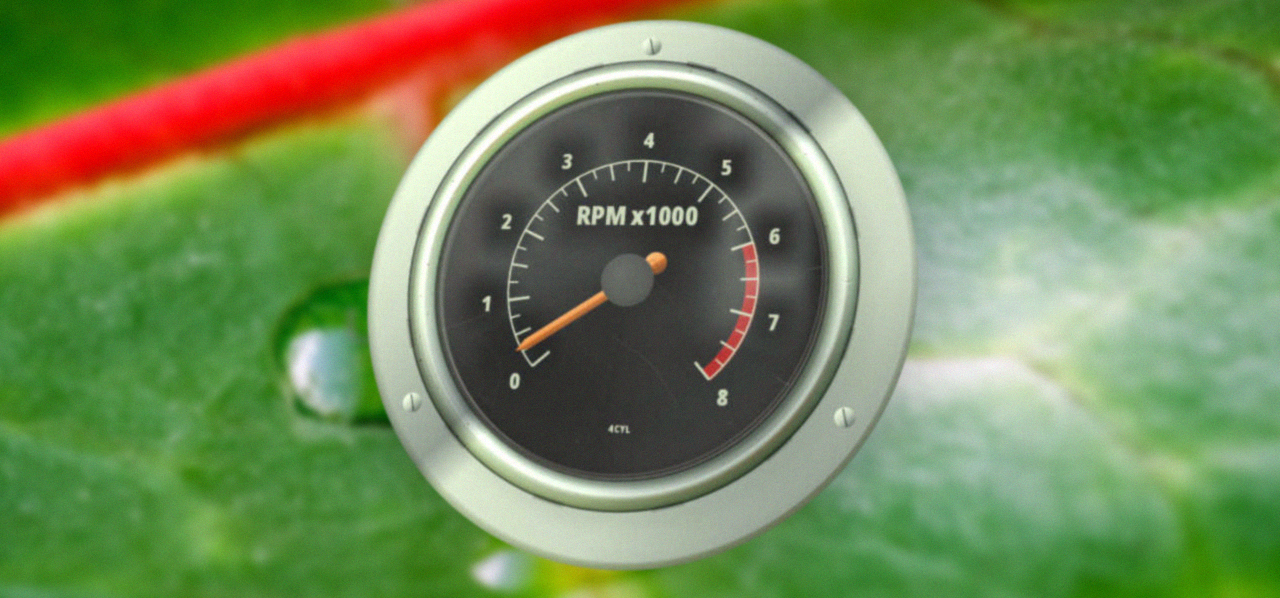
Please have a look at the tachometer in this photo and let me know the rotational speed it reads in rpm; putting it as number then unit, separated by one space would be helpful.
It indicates 250 rpm
